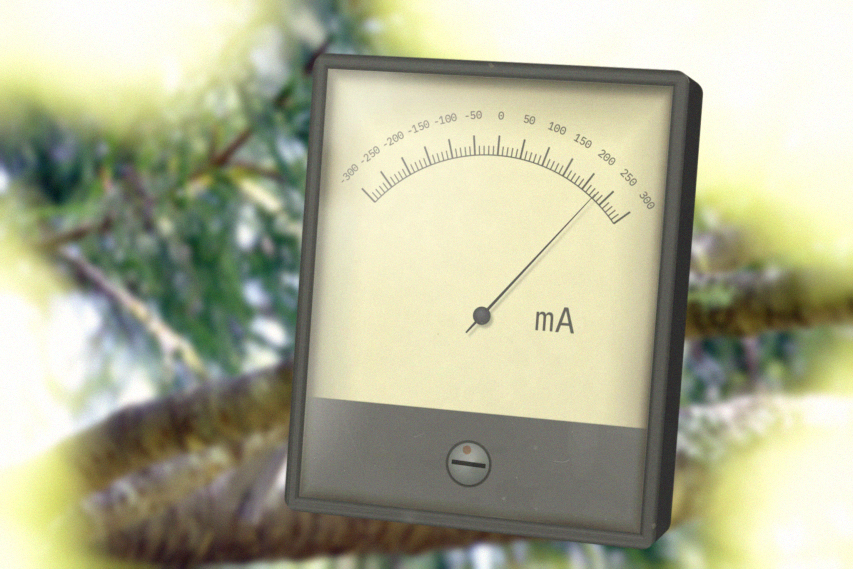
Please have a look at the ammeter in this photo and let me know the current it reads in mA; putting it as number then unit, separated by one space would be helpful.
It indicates 230 mA
